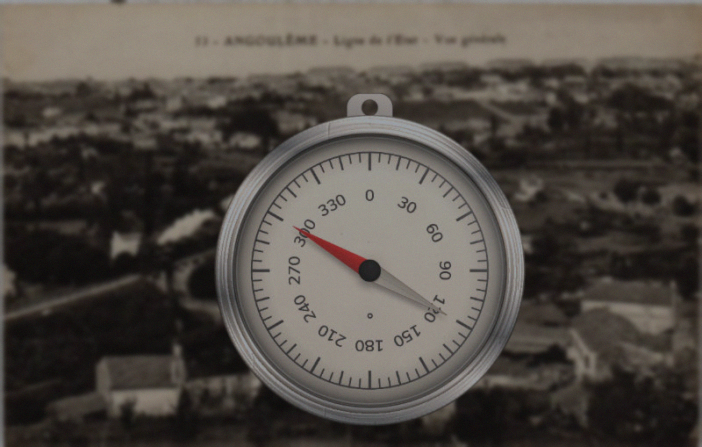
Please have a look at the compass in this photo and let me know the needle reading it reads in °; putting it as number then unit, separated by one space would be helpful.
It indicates 300 °
